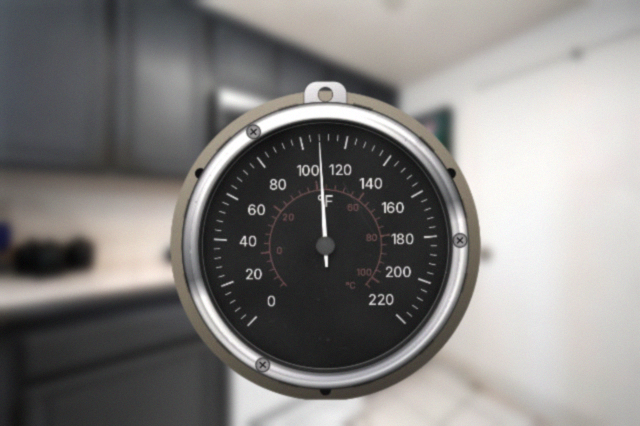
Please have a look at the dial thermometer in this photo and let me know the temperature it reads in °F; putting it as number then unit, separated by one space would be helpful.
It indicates 108 °F
